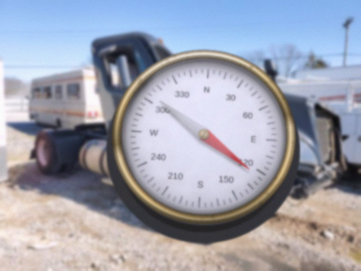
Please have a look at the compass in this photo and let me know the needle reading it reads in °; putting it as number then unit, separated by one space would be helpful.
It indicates 125 °
